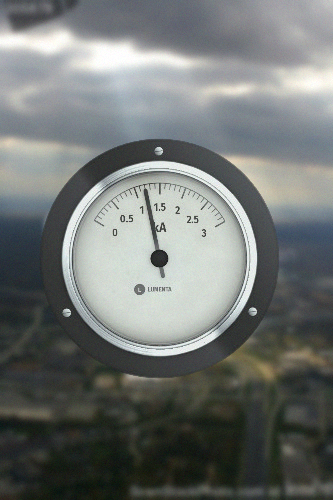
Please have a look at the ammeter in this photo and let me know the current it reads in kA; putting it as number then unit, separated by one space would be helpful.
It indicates 1.2 kA
